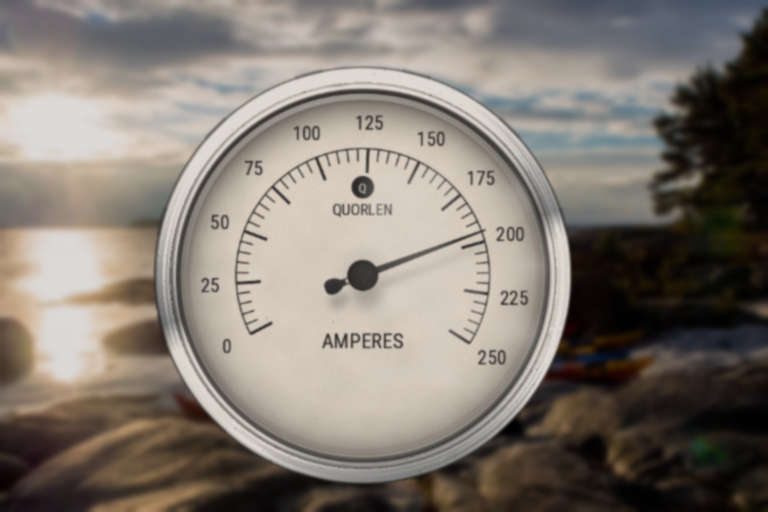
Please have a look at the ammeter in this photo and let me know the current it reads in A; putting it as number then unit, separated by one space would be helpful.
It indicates 195 A
